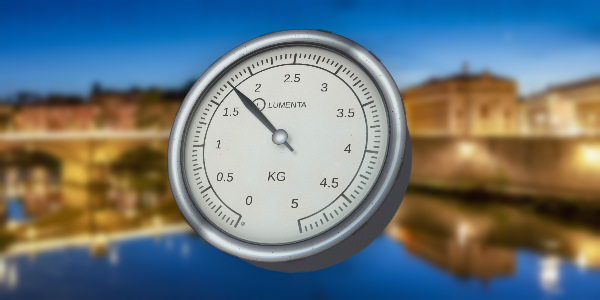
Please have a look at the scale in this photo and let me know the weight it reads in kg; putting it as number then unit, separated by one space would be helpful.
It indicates 1.75 kg
